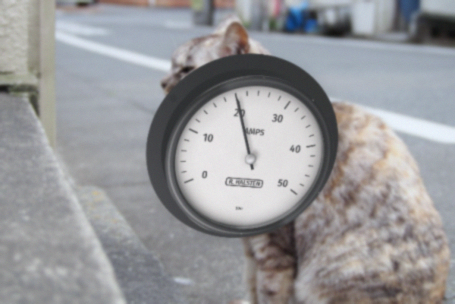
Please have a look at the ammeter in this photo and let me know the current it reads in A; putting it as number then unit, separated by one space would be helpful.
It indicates 20 A
